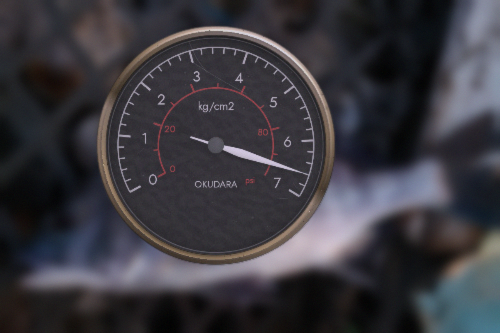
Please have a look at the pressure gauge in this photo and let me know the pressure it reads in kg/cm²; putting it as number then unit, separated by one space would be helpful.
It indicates 6.6 kg/cm²
